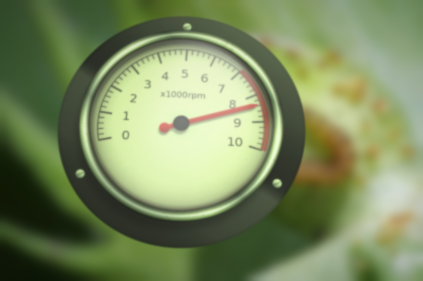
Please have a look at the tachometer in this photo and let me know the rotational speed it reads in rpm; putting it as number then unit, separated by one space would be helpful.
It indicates 8400 rpm
